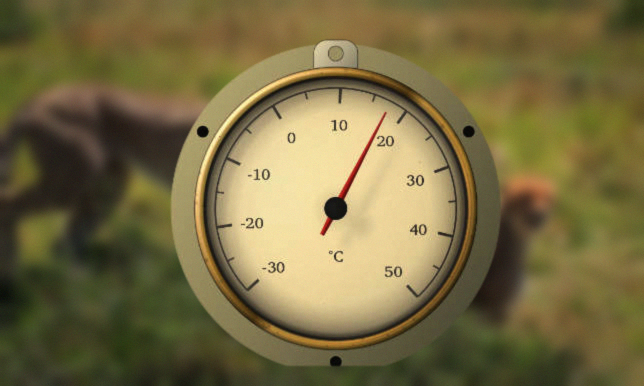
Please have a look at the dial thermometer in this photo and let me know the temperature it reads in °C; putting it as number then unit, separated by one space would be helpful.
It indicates 17.5 °C
